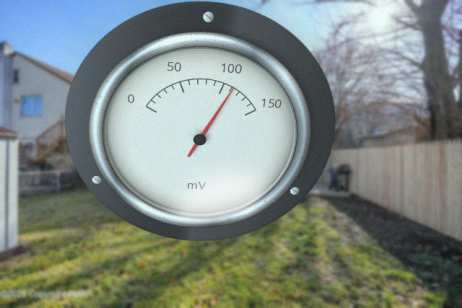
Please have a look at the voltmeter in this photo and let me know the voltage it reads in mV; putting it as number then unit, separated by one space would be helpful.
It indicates 110 mV
